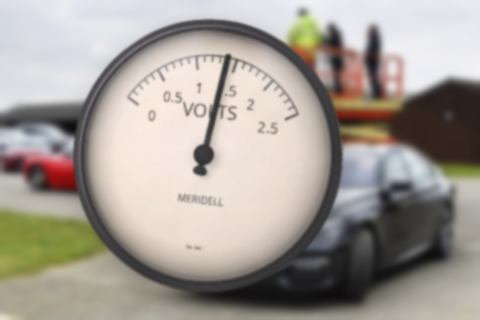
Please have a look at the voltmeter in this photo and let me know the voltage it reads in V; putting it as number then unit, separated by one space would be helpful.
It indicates 1.4 V
